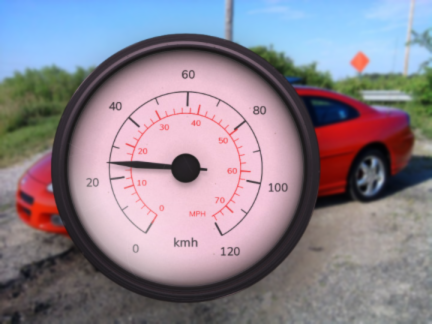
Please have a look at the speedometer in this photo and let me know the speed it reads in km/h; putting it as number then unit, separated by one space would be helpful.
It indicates 25 km/h
